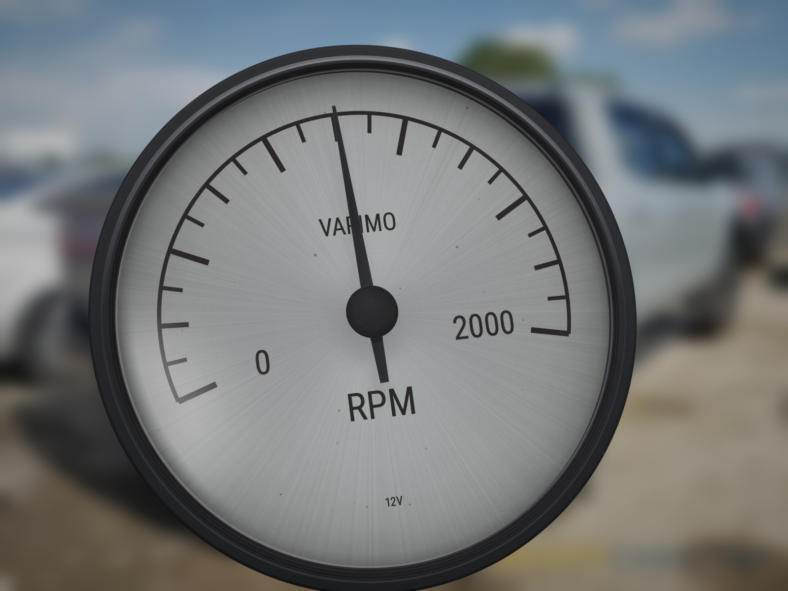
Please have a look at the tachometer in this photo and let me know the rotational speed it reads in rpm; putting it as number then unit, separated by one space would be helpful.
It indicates 1000 rpm
